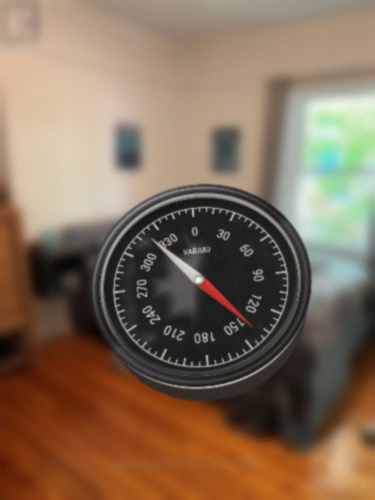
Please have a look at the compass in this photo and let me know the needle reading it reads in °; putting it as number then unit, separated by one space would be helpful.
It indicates 140 °
